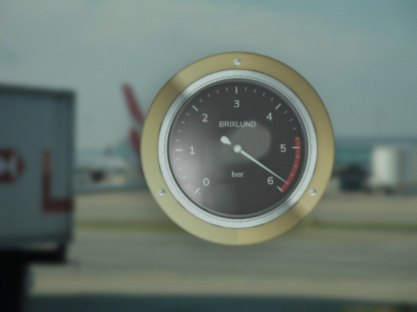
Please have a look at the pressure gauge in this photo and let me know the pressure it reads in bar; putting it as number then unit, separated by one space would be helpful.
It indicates 5.8 bar
